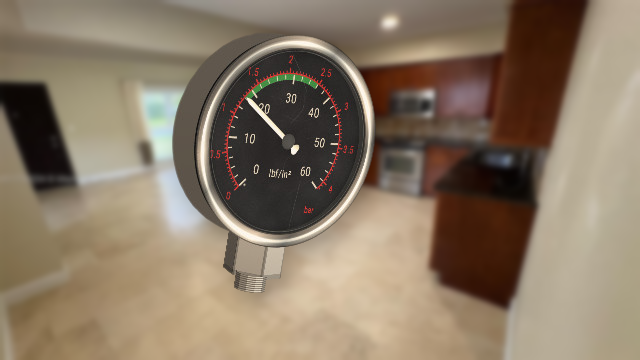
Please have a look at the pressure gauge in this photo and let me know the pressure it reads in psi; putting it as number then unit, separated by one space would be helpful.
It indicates 18 psi
